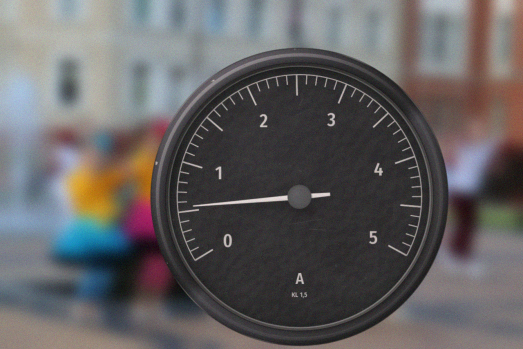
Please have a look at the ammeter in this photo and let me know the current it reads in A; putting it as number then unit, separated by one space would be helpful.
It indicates 0.55 A
